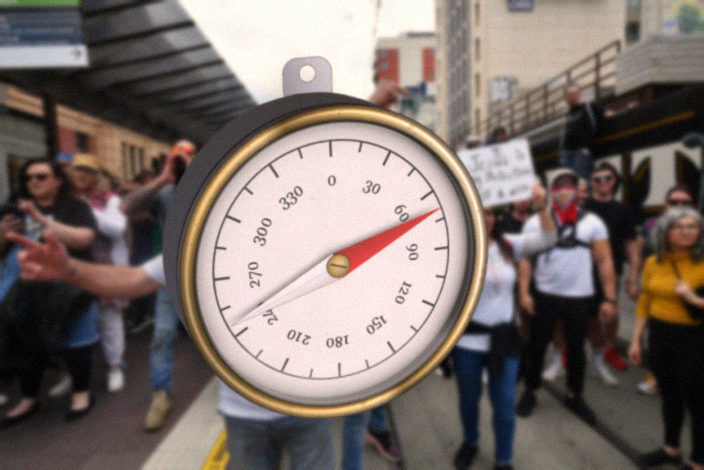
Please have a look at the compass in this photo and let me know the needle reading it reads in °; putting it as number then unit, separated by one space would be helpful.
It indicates 67.5 °
